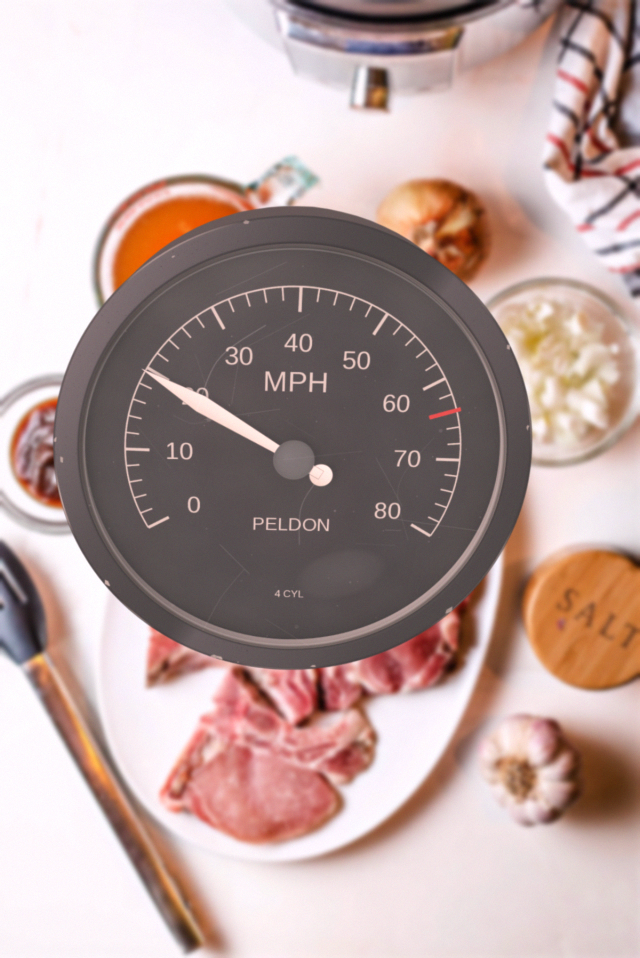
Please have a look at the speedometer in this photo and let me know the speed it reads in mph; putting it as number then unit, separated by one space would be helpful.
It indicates 20 mph
